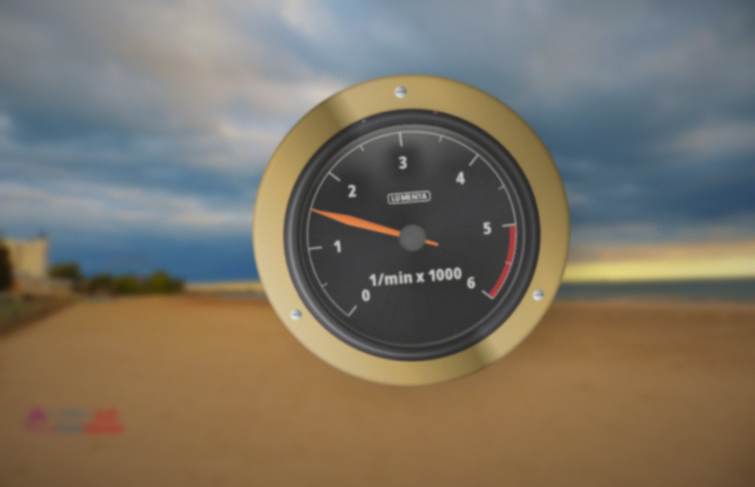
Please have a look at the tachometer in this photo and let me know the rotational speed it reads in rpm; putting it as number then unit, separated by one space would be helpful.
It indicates 1500 rpm
